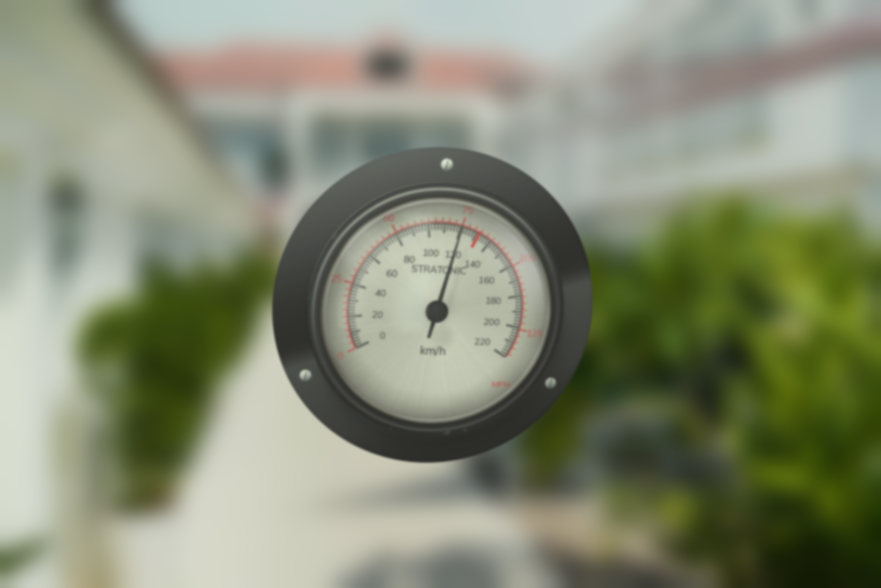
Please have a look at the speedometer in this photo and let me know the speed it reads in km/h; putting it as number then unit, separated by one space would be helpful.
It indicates 120 km/h
